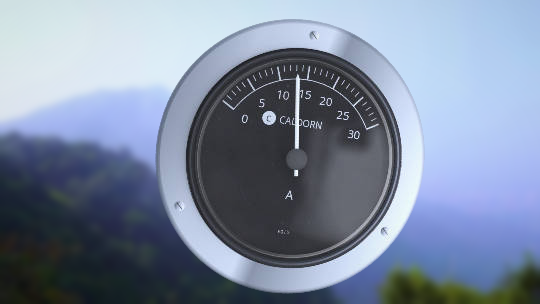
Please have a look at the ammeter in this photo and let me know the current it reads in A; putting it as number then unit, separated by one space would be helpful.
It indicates 13 A
